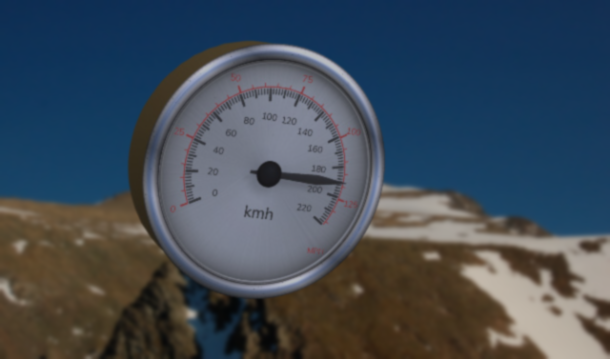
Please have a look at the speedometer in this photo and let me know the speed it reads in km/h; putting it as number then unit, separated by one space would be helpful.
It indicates 190 km/h
